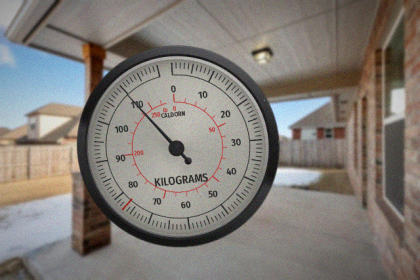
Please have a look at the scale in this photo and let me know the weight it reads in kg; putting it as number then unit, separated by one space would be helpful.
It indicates 110 kg
